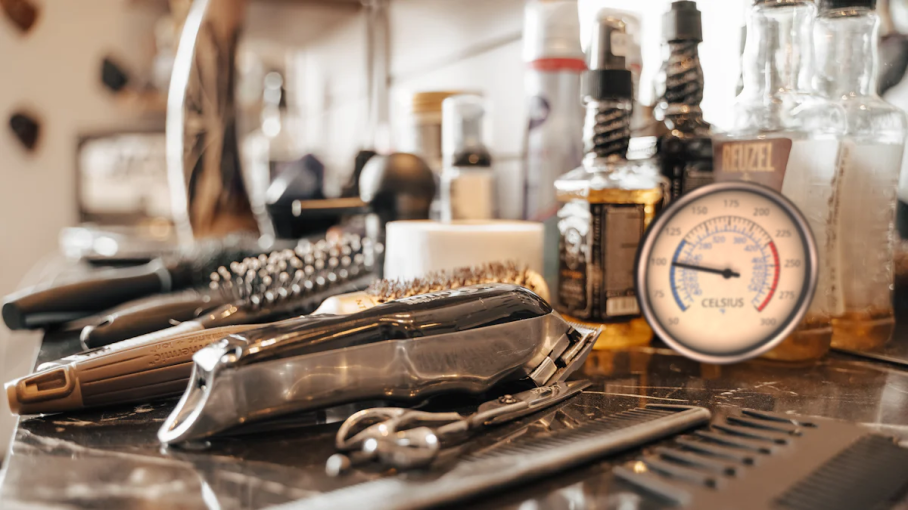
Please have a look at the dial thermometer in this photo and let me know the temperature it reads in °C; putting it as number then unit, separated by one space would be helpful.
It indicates 100 °C
